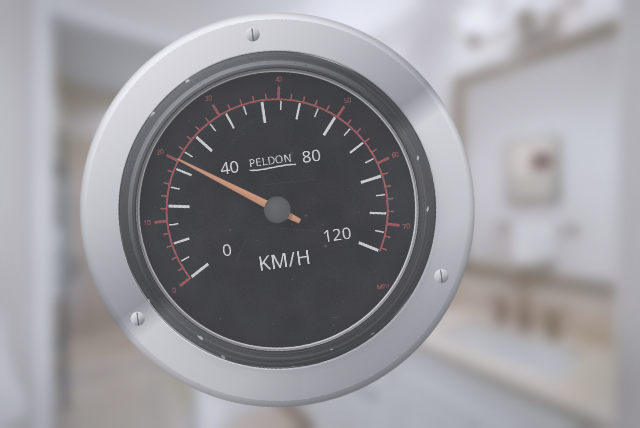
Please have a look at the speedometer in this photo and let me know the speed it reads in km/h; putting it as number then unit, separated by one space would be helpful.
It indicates 32.5 km/h
